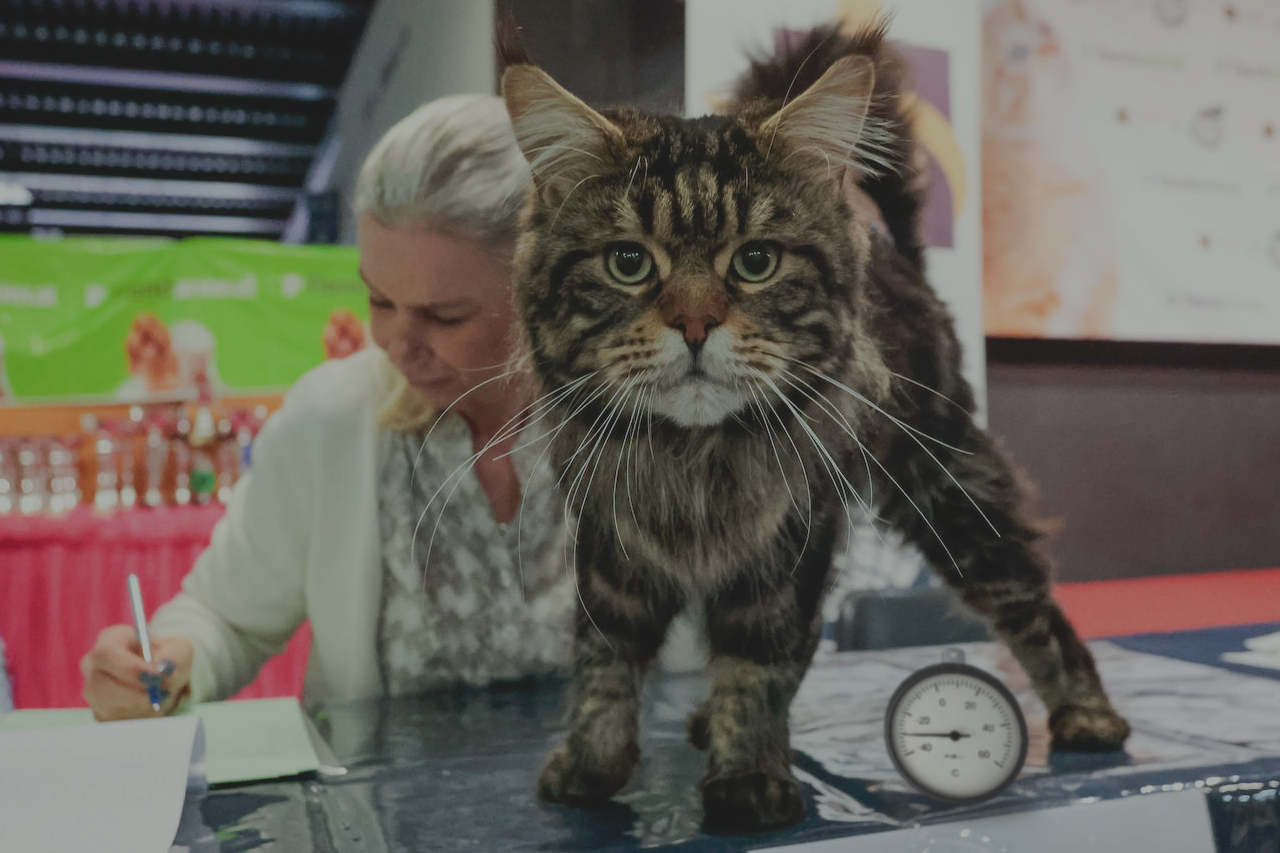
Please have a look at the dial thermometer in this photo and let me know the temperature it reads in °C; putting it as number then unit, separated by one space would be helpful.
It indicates -30 °C
